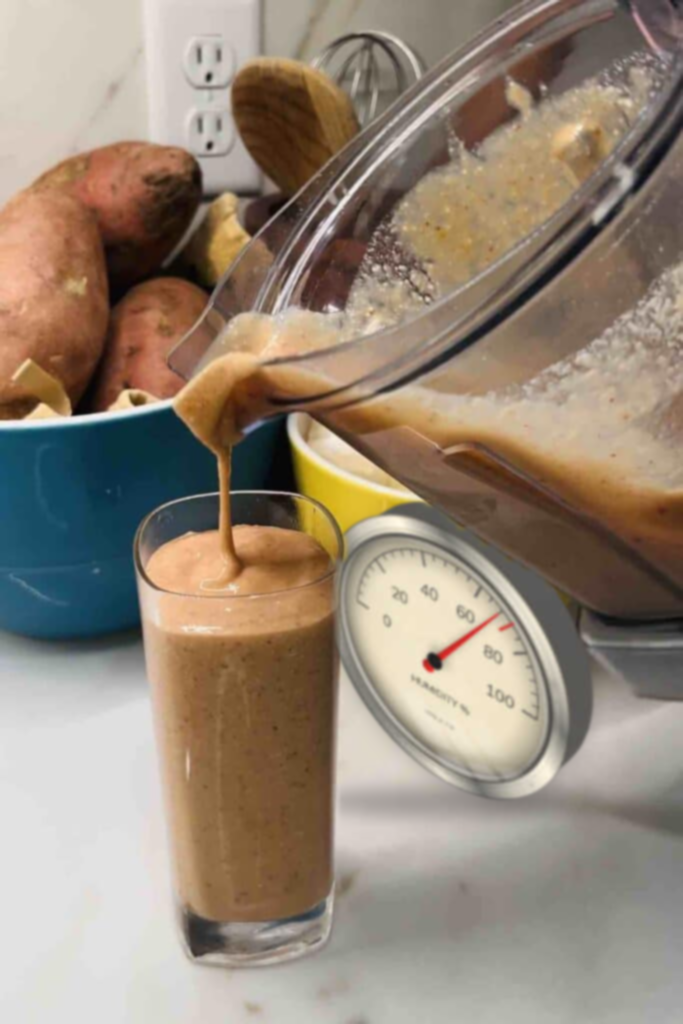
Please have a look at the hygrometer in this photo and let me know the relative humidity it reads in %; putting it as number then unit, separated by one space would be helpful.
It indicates 68 %
